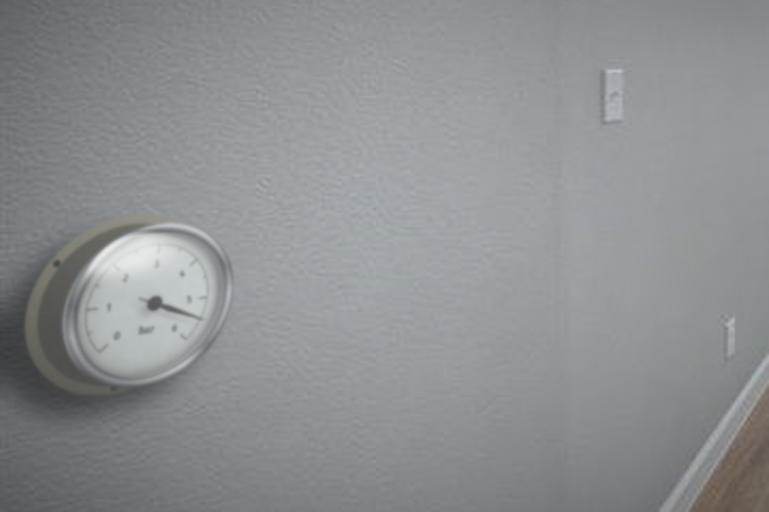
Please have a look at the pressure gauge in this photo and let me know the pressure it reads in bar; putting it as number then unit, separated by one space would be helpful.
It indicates 5.5 bar
